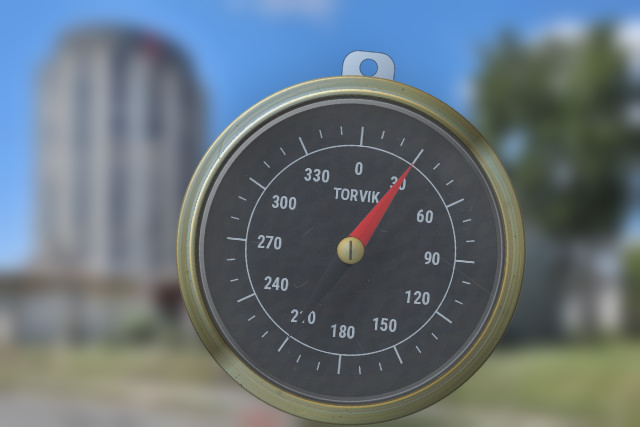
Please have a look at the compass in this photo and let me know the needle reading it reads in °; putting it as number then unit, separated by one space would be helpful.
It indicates 30 °
